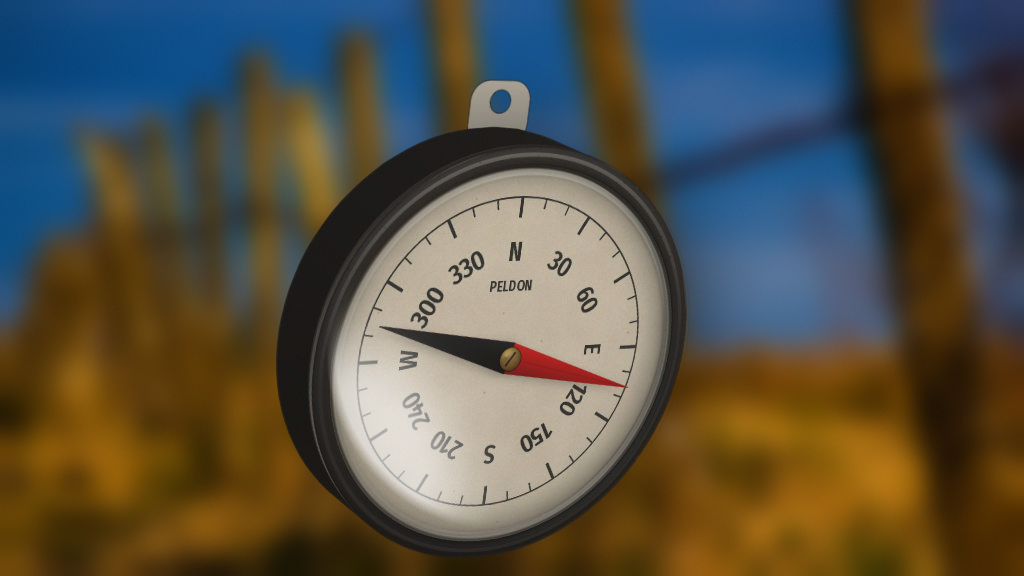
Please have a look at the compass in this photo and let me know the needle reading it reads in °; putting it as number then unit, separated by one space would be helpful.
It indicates 105 °
